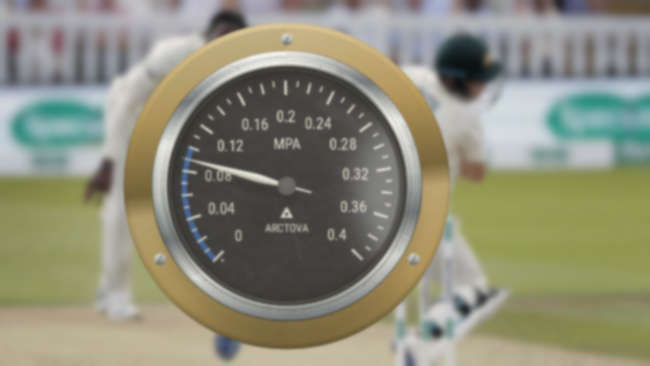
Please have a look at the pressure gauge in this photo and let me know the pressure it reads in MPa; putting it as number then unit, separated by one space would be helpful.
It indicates 0.09 MPa
